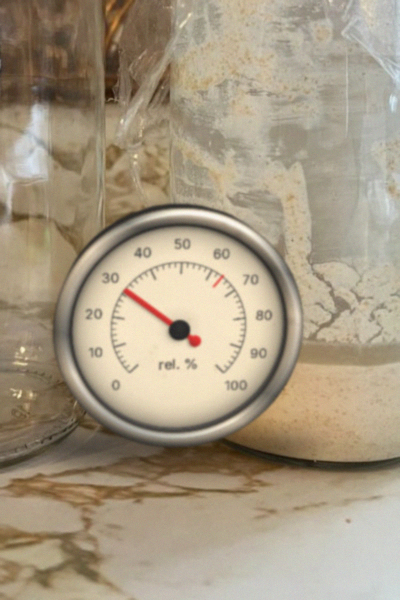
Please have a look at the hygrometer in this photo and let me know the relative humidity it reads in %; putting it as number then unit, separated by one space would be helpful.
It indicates 30 %
